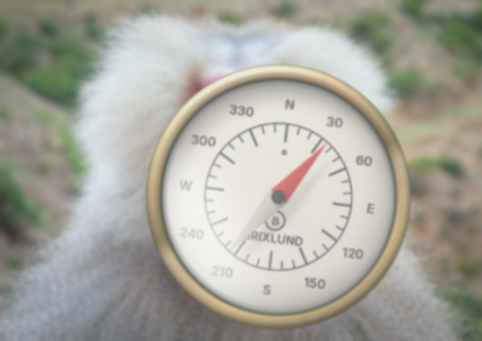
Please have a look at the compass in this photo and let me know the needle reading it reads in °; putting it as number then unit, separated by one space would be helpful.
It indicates 35 °
